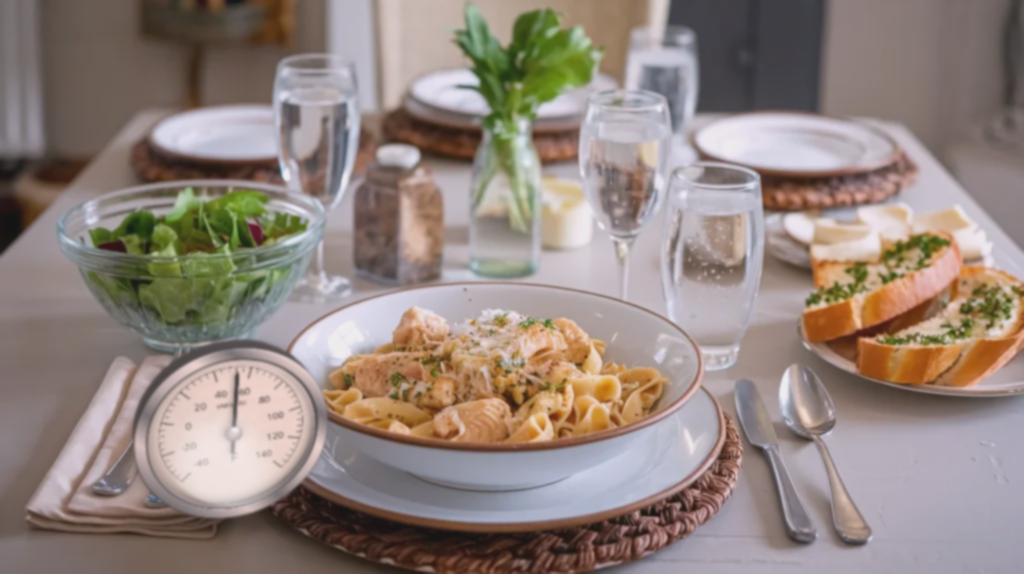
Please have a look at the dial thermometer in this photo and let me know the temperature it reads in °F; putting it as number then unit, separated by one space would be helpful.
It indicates 52 °F
